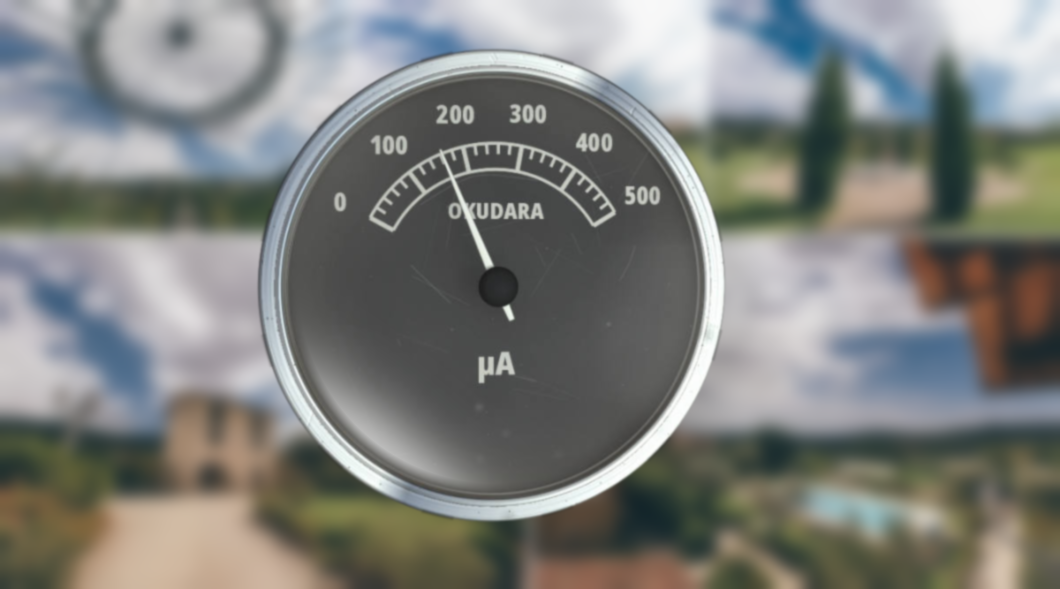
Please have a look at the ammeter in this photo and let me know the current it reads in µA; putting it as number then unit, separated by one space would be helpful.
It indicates 160 µA
